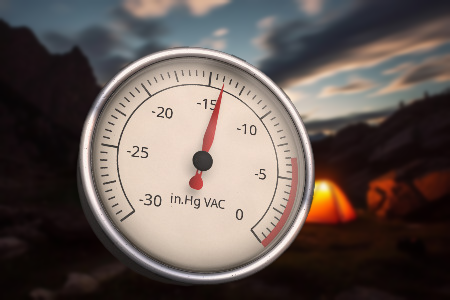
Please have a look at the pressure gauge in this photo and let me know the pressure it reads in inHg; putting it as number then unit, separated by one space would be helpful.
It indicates -14 inHg
